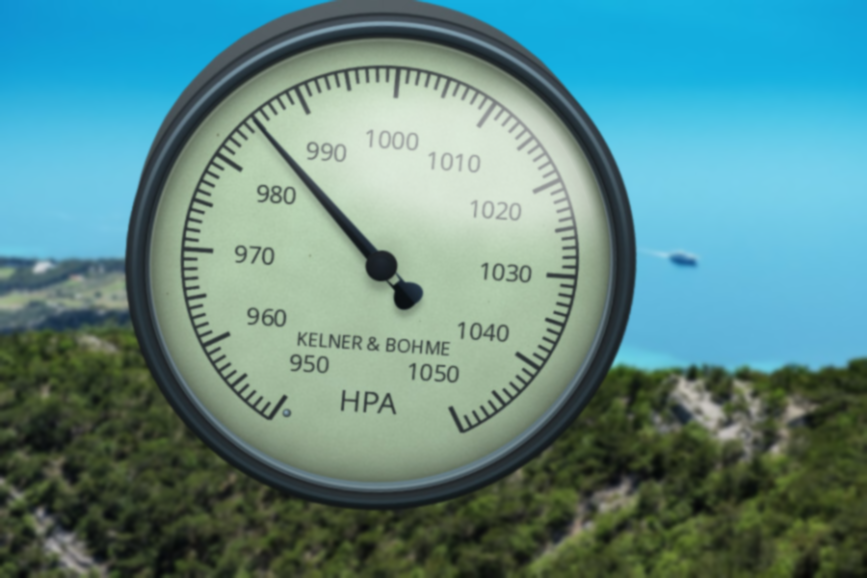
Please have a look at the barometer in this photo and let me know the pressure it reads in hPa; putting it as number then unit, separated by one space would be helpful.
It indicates 985 hPa
